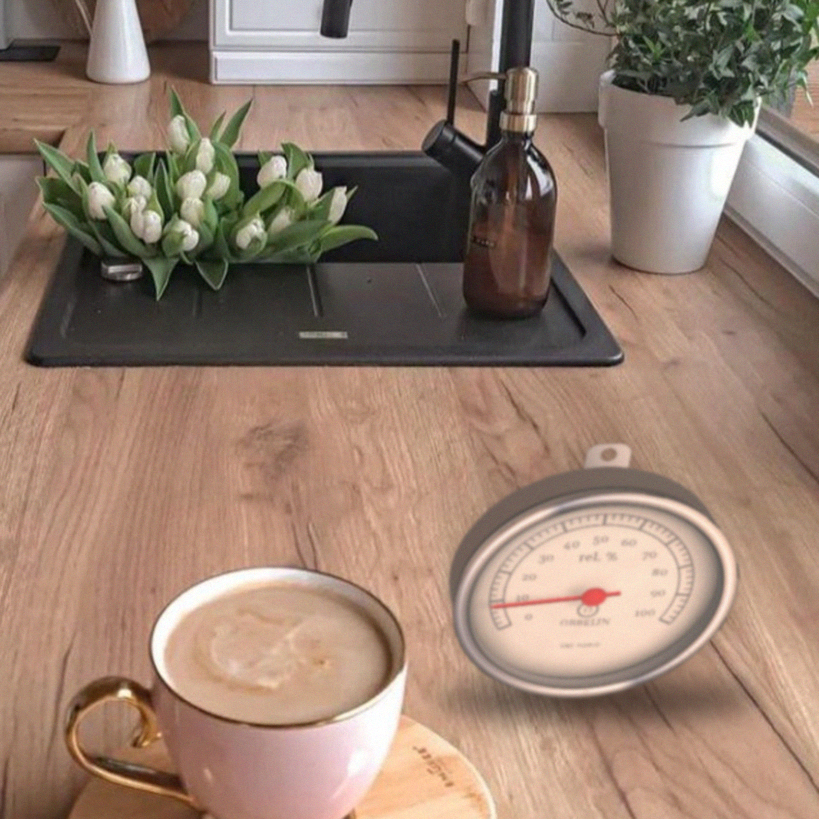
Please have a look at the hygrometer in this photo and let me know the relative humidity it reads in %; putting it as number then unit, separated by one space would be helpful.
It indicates 10 %
